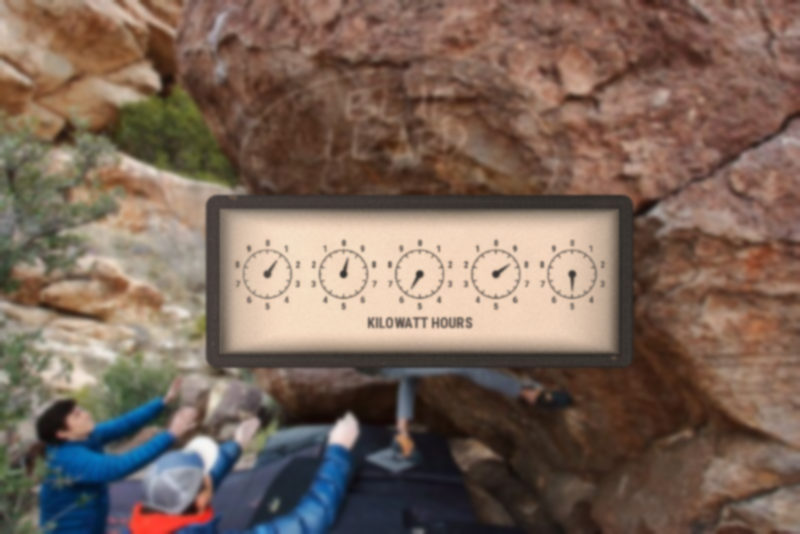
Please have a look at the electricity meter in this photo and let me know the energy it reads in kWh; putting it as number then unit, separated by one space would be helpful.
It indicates 9585 kWh
